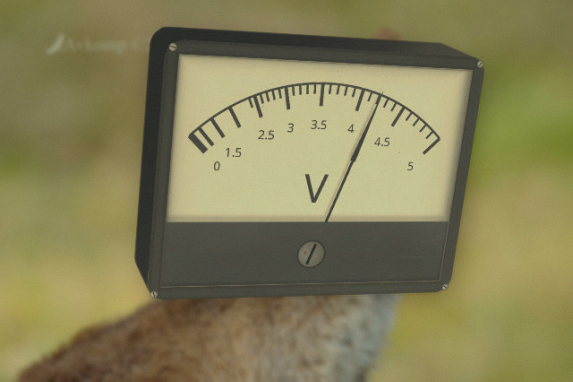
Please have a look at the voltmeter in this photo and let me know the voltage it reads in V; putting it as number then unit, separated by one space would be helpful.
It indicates 4.2 V
